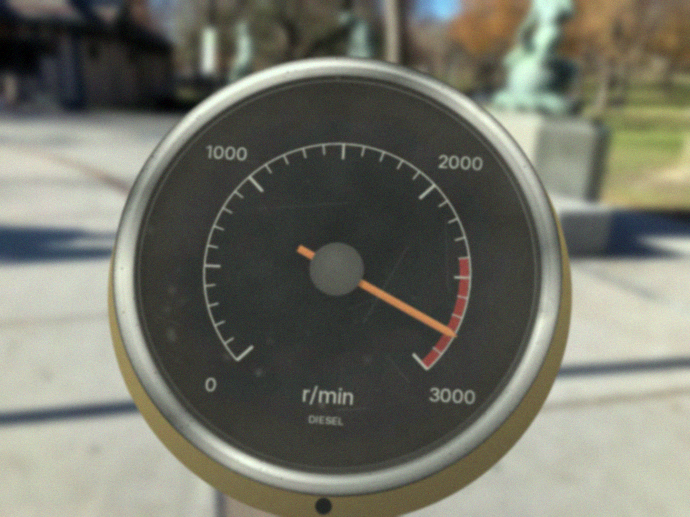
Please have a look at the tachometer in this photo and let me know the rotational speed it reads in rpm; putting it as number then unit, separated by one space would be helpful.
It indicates 2800 rpm
